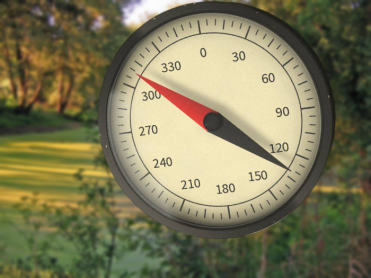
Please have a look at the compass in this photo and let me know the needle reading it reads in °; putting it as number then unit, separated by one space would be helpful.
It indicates 310 °
